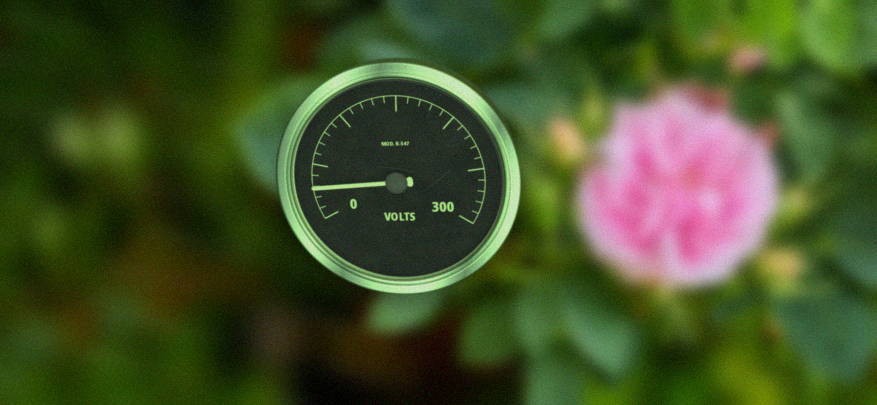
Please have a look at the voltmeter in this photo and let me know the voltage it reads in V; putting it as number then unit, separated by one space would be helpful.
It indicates 30 V
